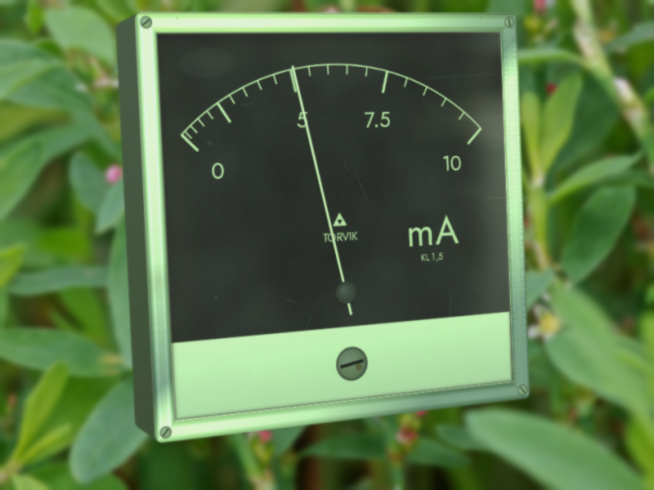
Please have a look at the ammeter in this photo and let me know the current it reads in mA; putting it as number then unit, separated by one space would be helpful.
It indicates 5 mA
